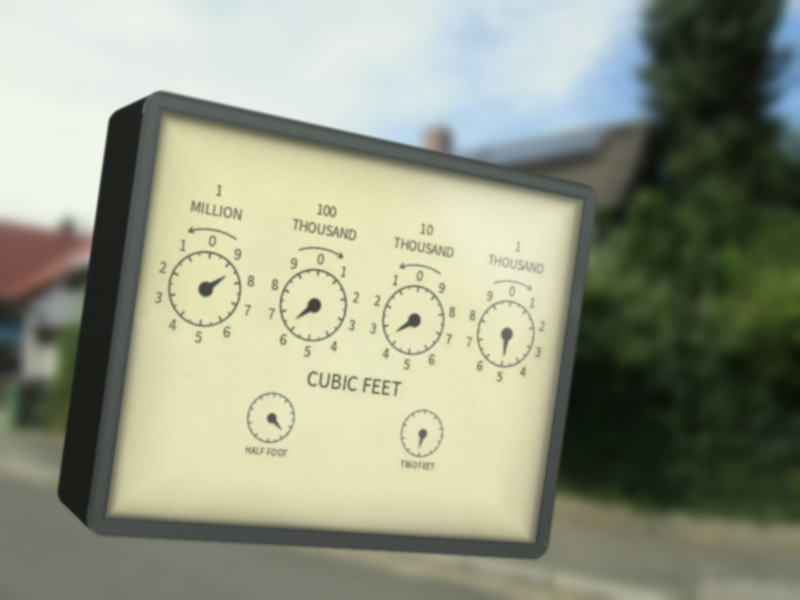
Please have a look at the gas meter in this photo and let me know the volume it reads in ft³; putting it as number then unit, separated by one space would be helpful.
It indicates 863500 ft³
